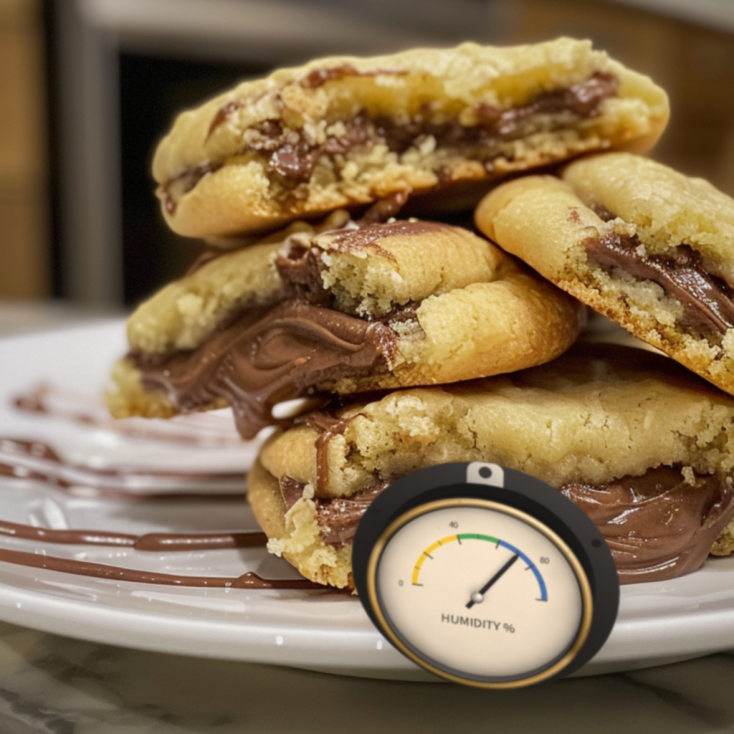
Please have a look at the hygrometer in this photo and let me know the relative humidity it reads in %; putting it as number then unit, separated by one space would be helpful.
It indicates 70 %
